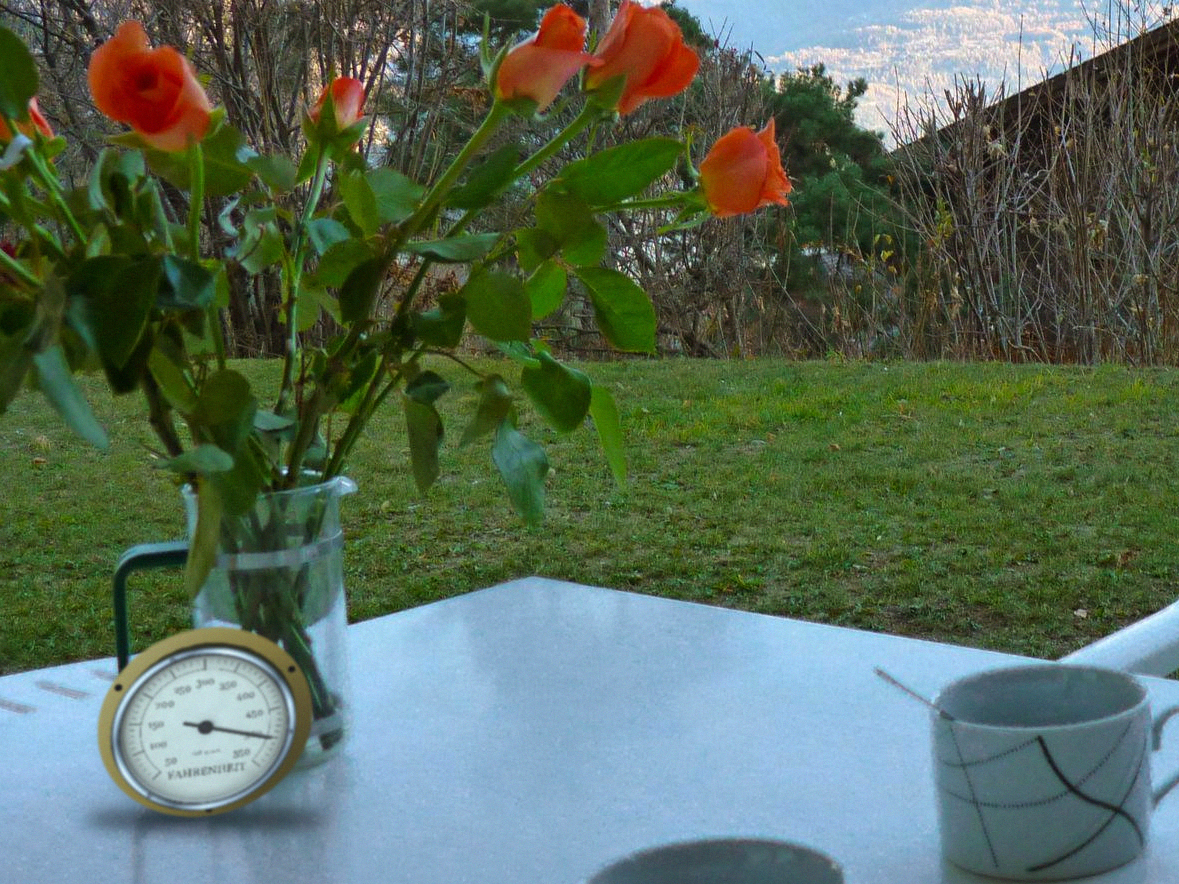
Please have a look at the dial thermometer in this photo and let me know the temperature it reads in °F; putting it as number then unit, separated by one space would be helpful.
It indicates 500 °F
